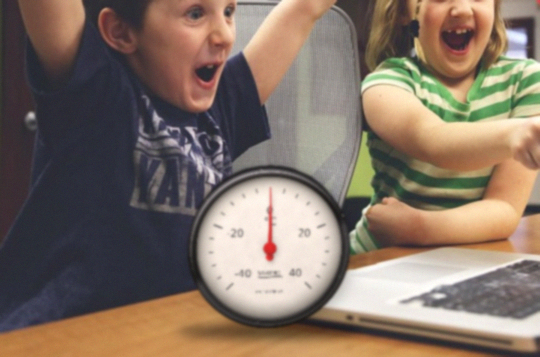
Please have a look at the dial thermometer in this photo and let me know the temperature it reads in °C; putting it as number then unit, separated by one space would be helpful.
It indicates 0 °C
